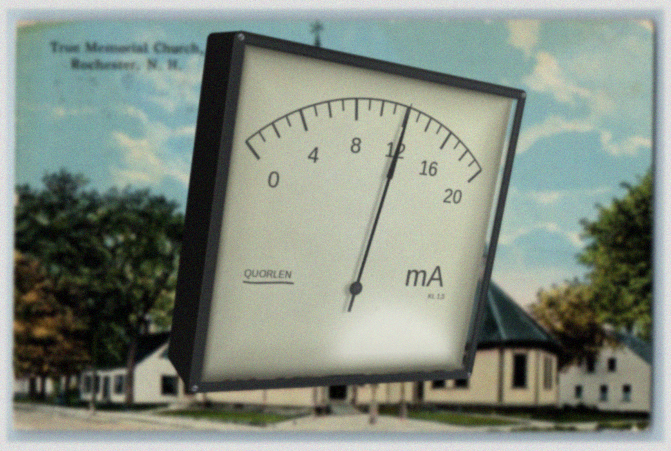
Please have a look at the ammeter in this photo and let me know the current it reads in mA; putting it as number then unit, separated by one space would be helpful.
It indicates 12 mA
